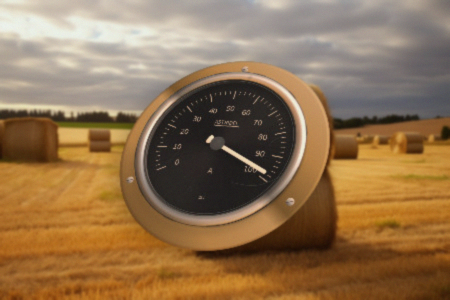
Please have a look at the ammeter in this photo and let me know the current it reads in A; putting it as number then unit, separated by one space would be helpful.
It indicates 98 A
